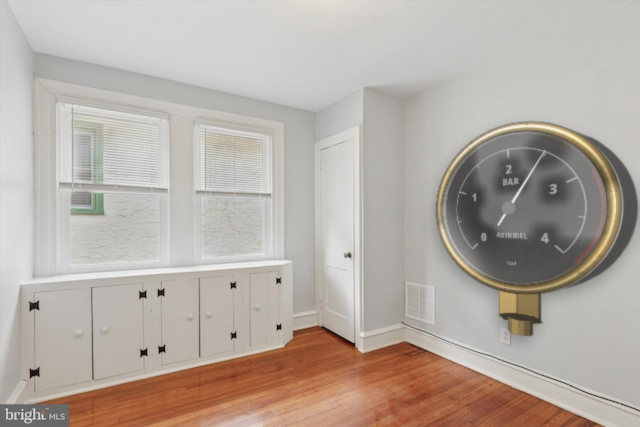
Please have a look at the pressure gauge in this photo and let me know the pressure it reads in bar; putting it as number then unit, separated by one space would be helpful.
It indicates 2.5 bar
